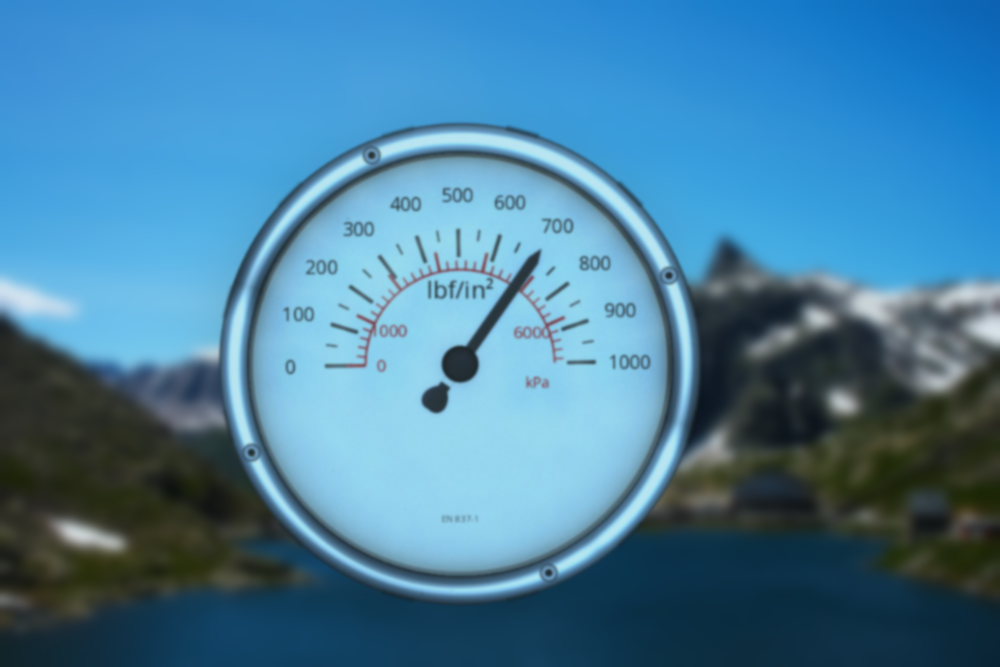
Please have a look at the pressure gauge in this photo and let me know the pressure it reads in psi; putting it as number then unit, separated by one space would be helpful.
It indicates 700 psi
